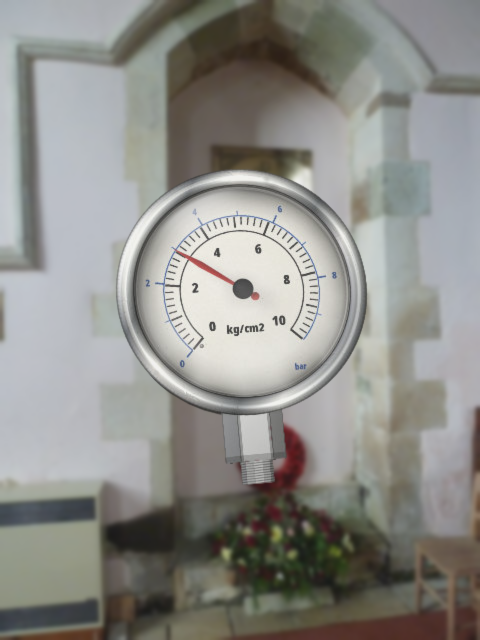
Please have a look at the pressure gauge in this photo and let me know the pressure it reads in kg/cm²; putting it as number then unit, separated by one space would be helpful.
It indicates 3 kg/cm²
